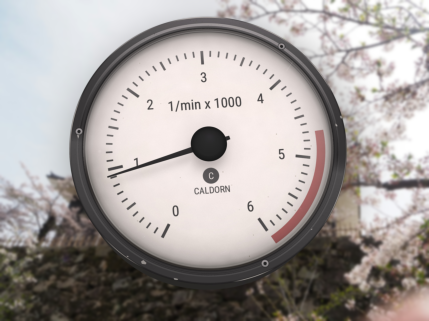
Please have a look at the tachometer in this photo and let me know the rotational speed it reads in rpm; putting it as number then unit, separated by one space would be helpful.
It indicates 900 rpm
